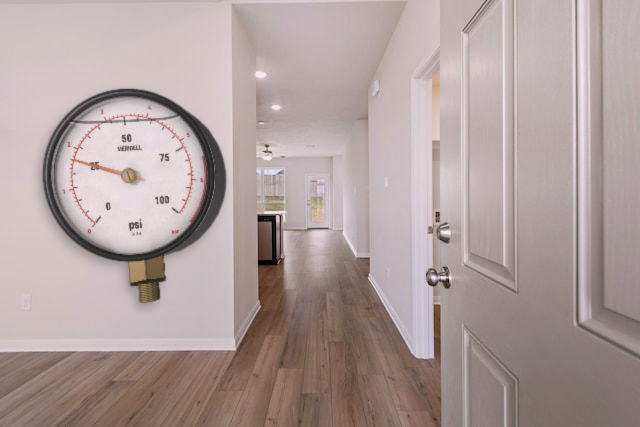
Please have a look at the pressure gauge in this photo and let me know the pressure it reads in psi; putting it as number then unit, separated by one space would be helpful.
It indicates 25 psi
